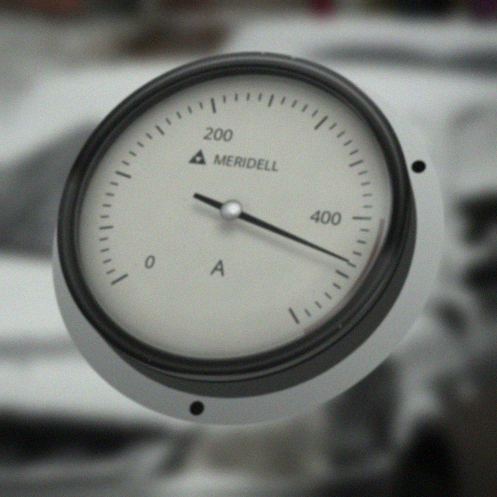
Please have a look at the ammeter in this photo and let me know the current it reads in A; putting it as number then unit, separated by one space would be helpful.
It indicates 440 A
